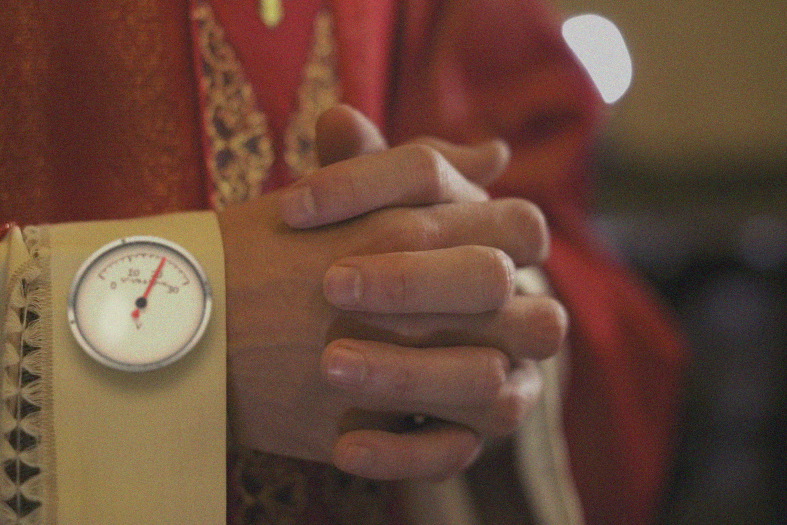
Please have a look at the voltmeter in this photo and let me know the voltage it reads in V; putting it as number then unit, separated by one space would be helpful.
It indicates 20 V
